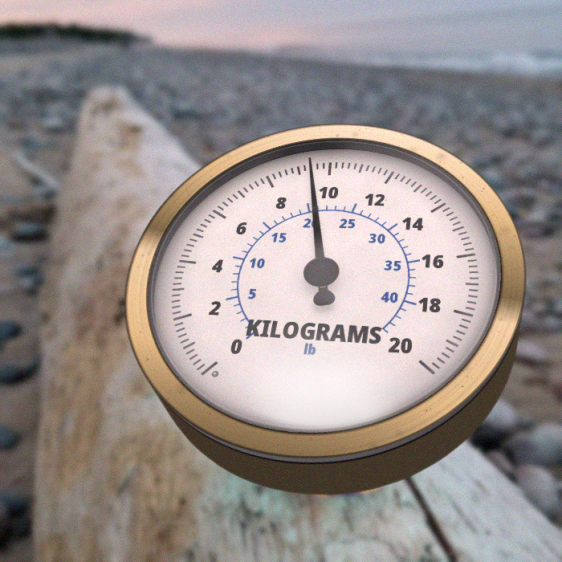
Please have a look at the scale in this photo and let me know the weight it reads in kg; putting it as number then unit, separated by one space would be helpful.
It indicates 9.4 kg
